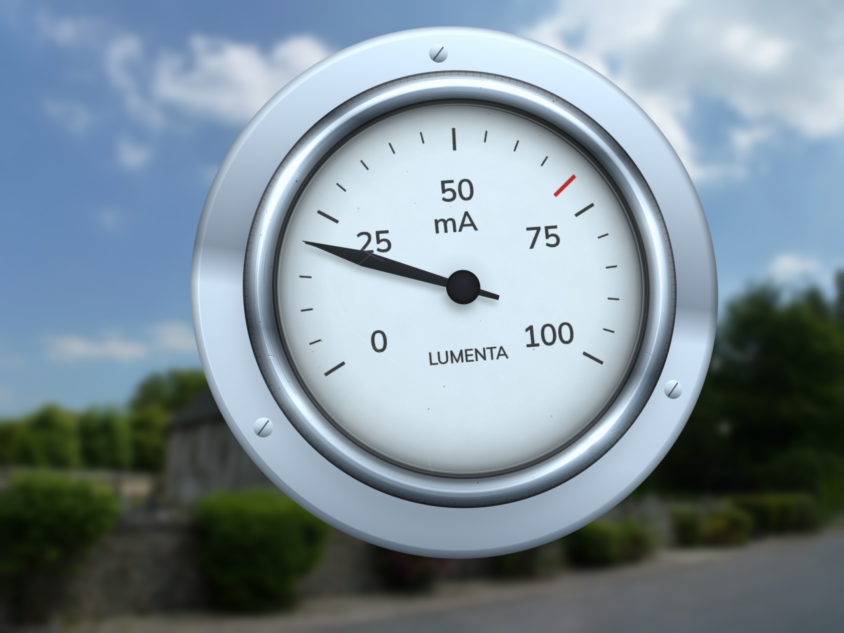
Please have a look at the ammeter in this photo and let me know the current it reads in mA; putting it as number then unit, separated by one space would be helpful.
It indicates 20 mA
